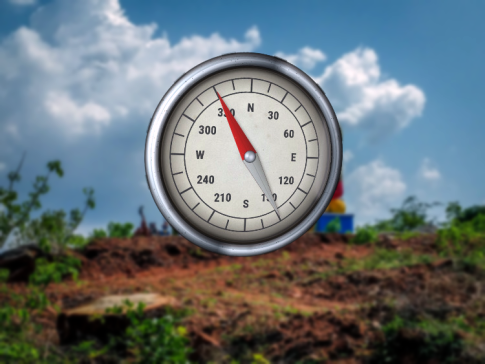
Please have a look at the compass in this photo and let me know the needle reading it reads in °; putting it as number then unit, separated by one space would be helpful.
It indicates 330 °
